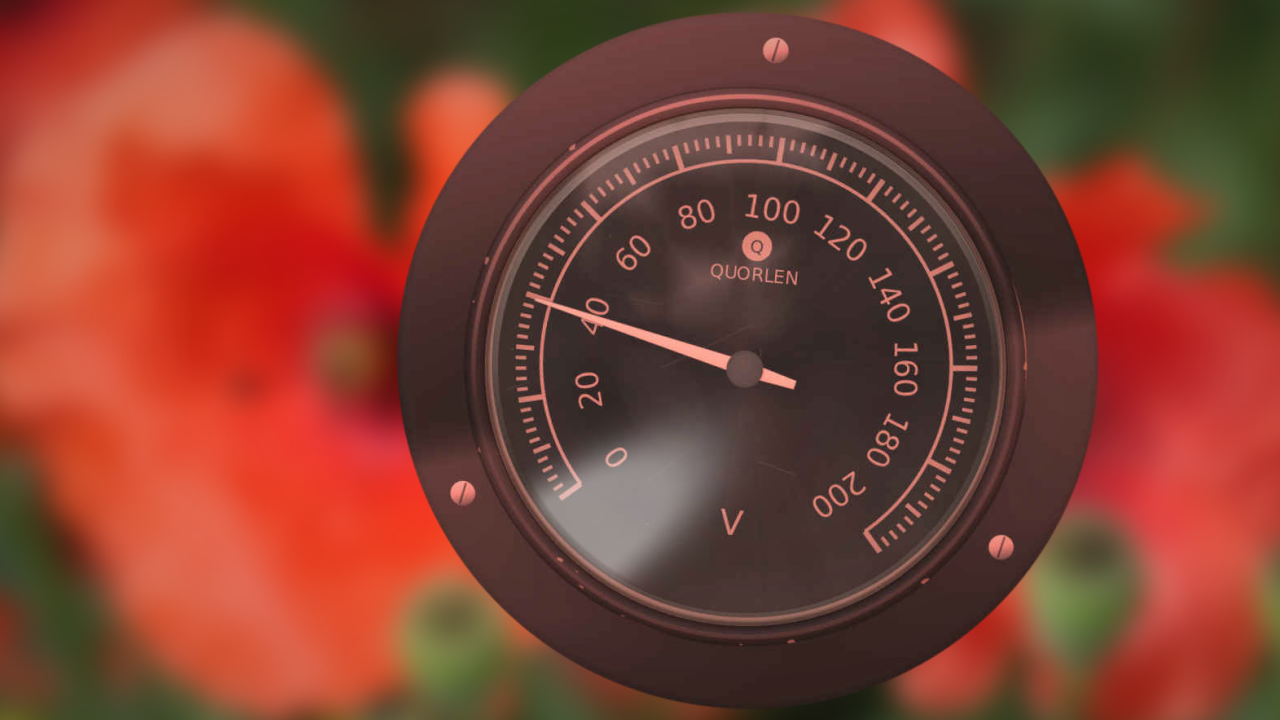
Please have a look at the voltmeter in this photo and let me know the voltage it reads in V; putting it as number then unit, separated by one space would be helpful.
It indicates 40 V
